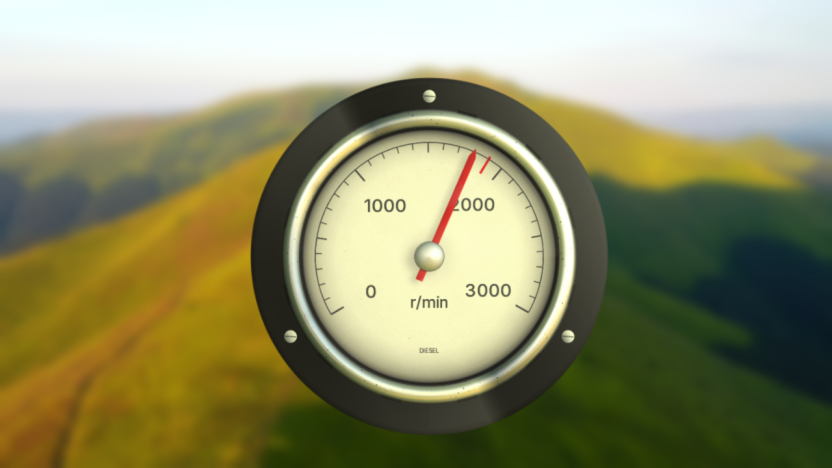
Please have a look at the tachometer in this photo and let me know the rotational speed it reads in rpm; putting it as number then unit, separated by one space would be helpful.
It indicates 1800 rpm
